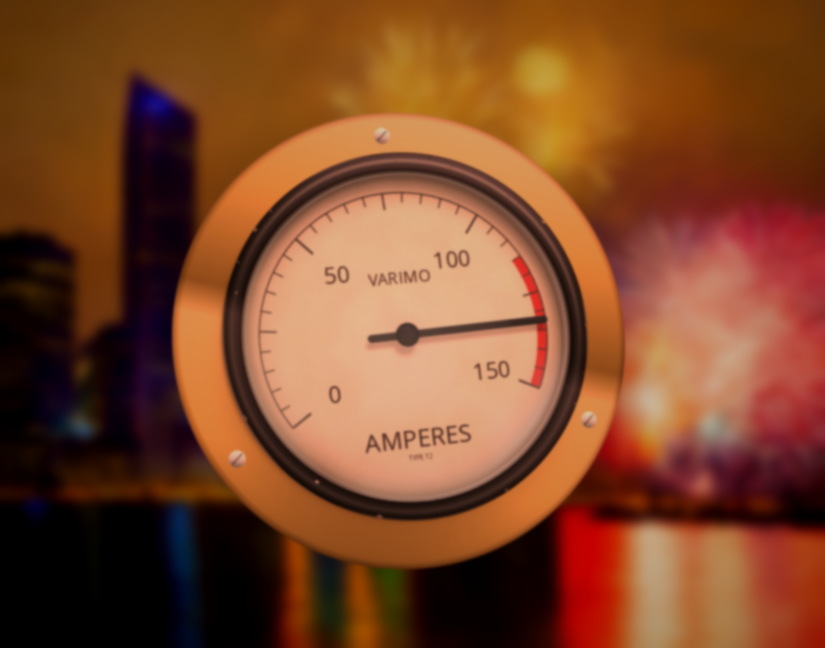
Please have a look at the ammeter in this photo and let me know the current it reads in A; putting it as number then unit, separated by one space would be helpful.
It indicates 132.5 A
